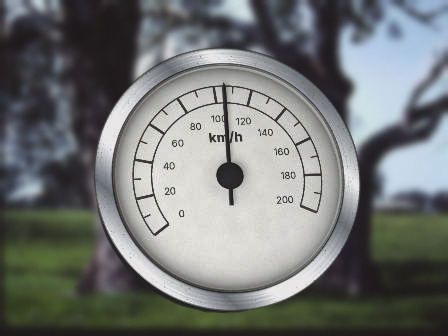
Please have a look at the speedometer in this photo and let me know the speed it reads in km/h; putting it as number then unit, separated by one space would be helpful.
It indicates 105 km/h
